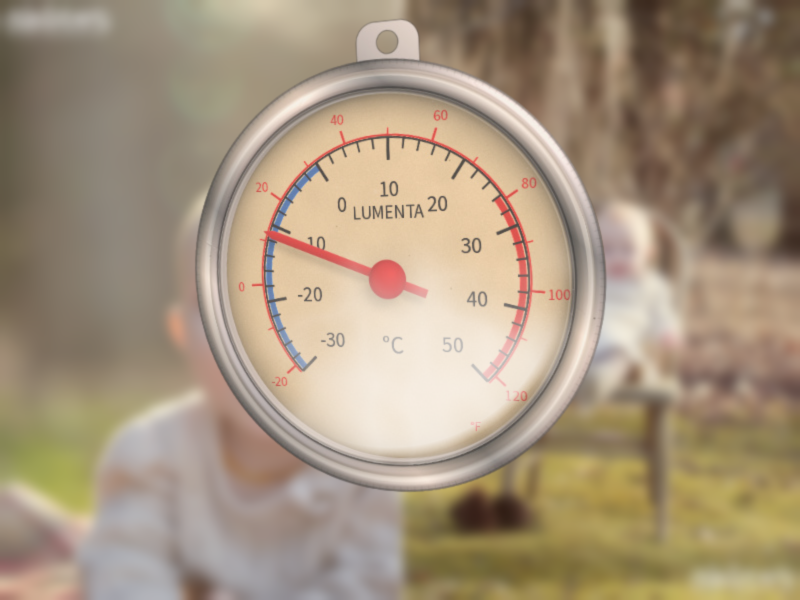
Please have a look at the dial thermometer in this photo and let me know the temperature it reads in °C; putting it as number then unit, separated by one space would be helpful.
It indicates -11 °C
